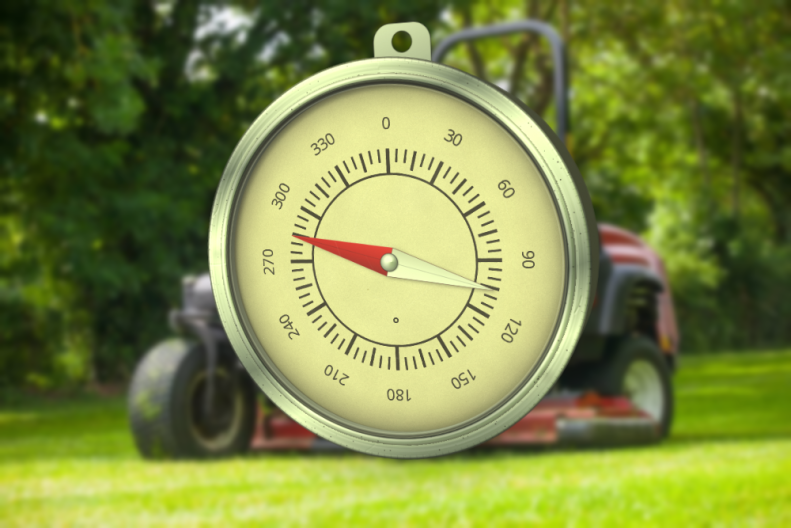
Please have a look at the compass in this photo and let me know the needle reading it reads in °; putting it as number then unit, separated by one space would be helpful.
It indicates 285 °
